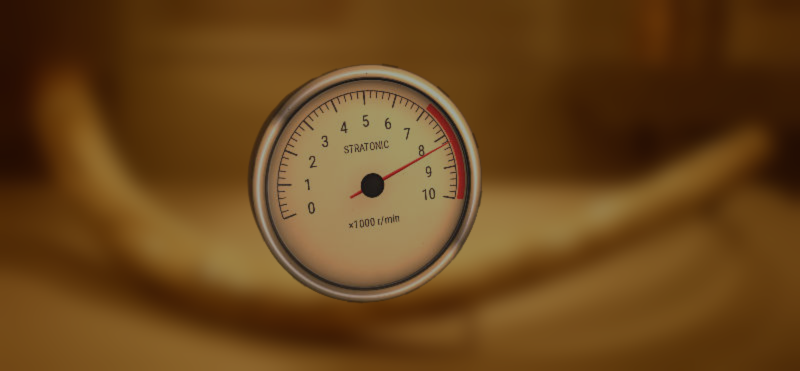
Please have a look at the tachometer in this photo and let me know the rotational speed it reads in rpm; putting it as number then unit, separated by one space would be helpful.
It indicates 8200 rpm
